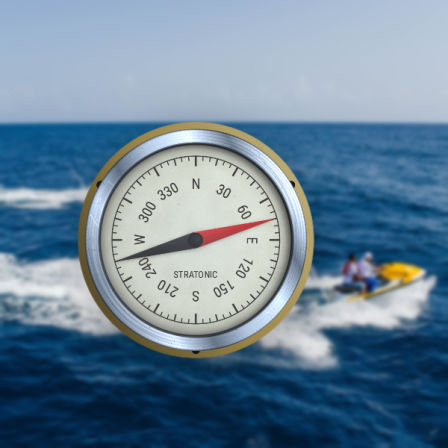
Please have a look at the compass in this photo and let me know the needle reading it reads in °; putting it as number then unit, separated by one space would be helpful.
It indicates 75 °
